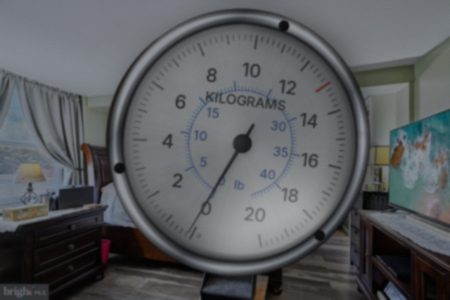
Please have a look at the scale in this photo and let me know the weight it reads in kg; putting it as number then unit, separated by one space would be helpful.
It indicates 0.2 kg
